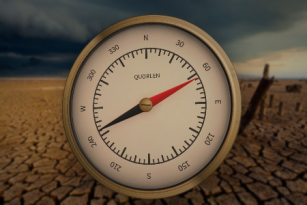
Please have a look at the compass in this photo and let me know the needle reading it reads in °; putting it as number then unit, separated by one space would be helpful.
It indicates 65 °
